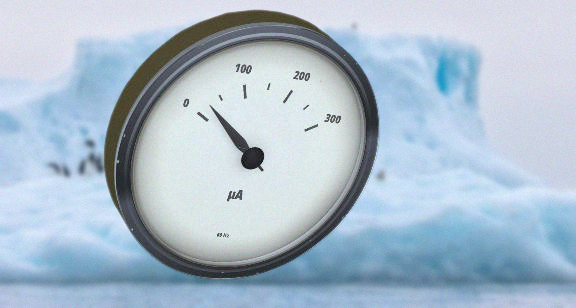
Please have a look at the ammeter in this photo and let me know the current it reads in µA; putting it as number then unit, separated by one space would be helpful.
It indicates 25 µA
